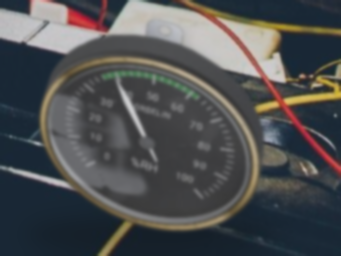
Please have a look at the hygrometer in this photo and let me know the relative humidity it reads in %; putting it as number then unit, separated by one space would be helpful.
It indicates 40 %
